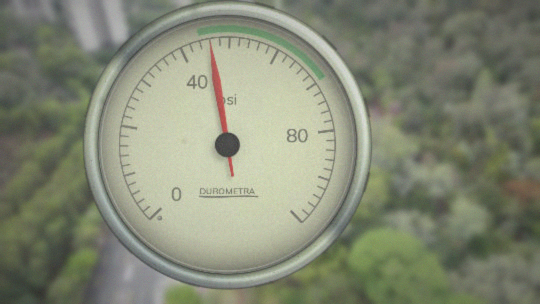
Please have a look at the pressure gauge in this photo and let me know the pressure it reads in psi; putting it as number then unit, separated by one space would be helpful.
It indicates 46 psi
